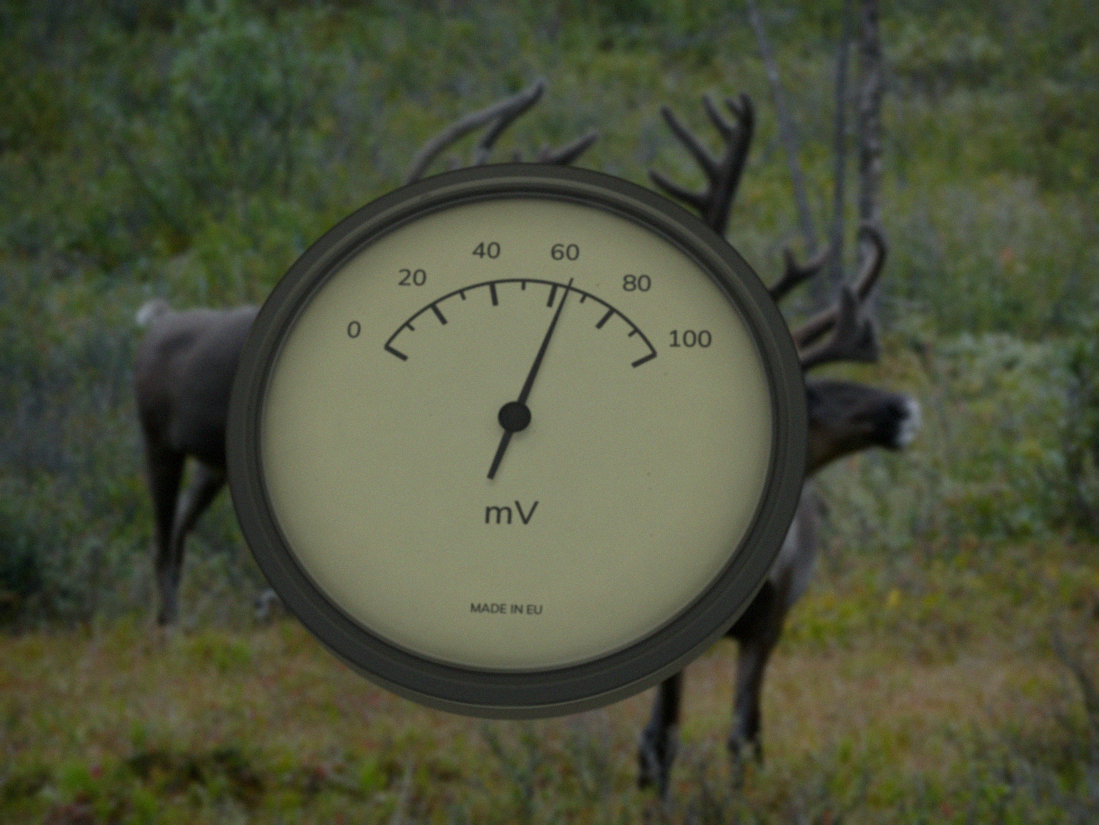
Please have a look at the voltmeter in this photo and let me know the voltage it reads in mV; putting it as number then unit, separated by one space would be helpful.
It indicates 65 mV
